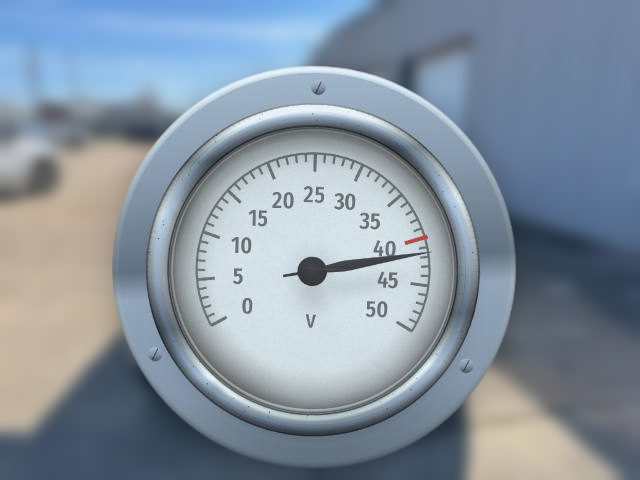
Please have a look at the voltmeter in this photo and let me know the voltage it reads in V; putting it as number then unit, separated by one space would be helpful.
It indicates 41.5 V
